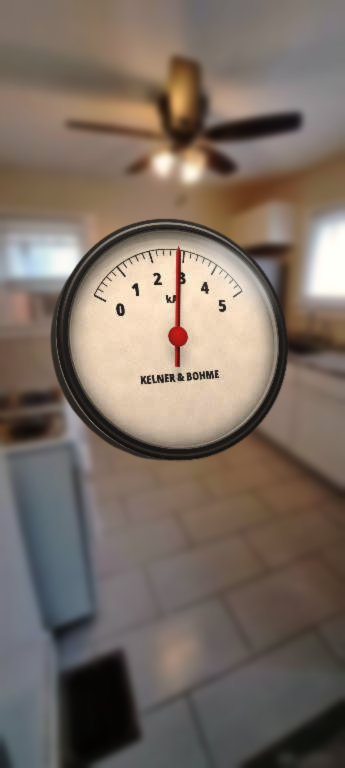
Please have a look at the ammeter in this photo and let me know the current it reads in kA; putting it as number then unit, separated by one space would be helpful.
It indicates 2.8 kA
